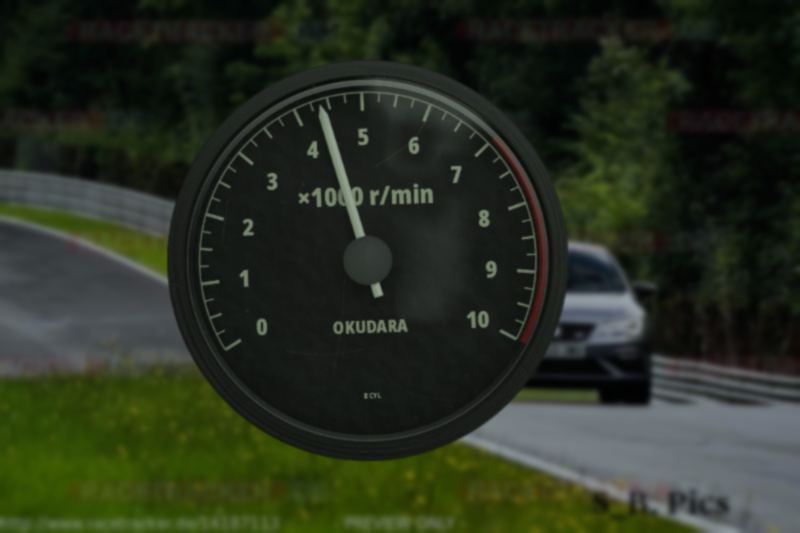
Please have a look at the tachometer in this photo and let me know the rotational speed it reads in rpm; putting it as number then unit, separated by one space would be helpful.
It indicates 4375 rpm
